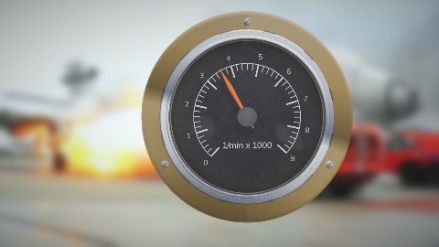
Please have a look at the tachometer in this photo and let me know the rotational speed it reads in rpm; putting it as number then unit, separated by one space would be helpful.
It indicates 3600 rpm
